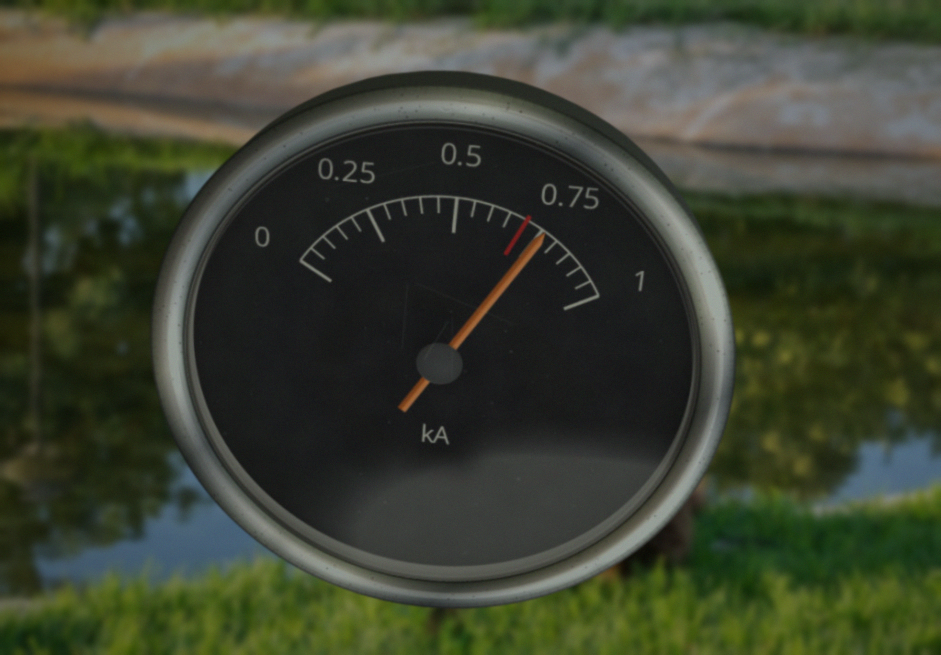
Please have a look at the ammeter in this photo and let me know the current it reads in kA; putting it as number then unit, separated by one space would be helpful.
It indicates 0.75 kA
